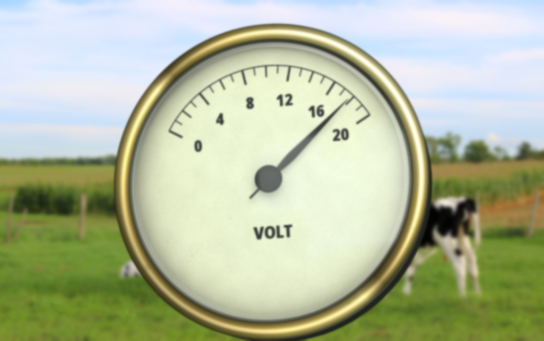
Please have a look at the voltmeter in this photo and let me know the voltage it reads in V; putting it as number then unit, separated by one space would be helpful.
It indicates 18 V
